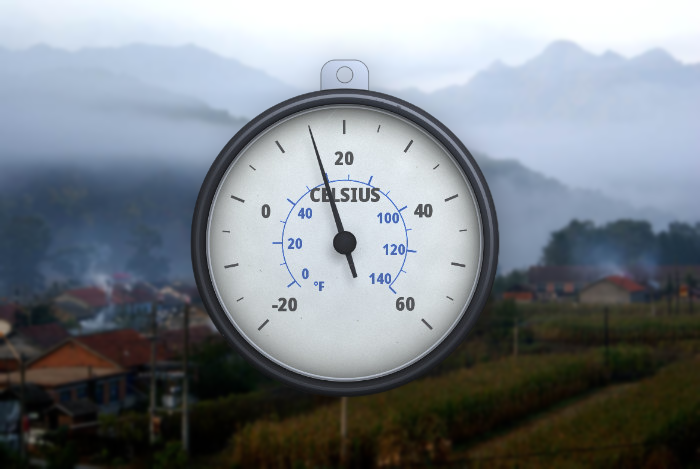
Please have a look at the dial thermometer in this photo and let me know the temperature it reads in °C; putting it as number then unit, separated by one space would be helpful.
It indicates 15 °C
